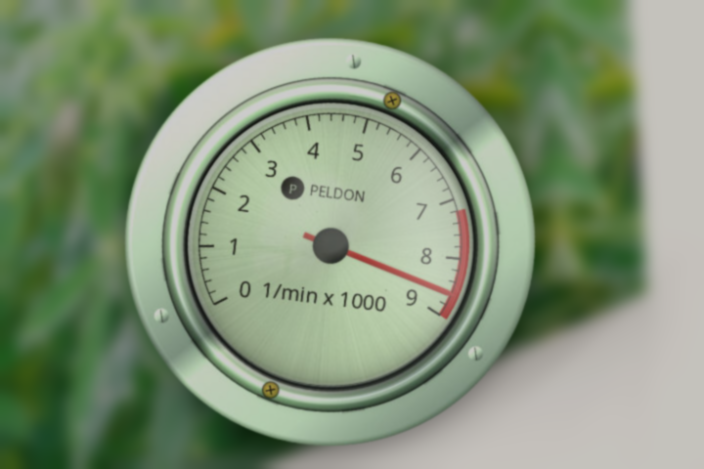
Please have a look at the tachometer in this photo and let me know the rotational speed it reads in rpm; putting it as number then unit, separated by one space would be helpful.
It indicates 8600 rpm
